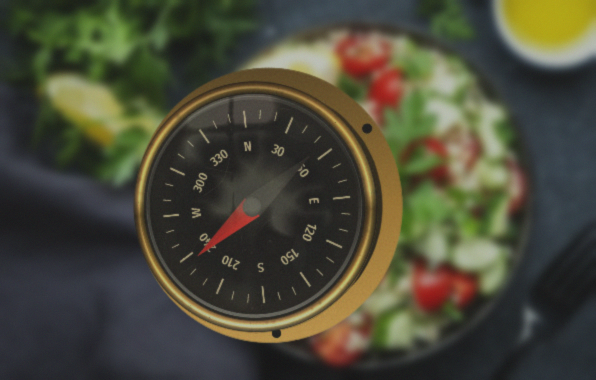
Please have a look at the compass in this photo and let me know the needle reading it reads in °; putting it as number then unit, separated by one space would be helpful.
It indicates 235 °
